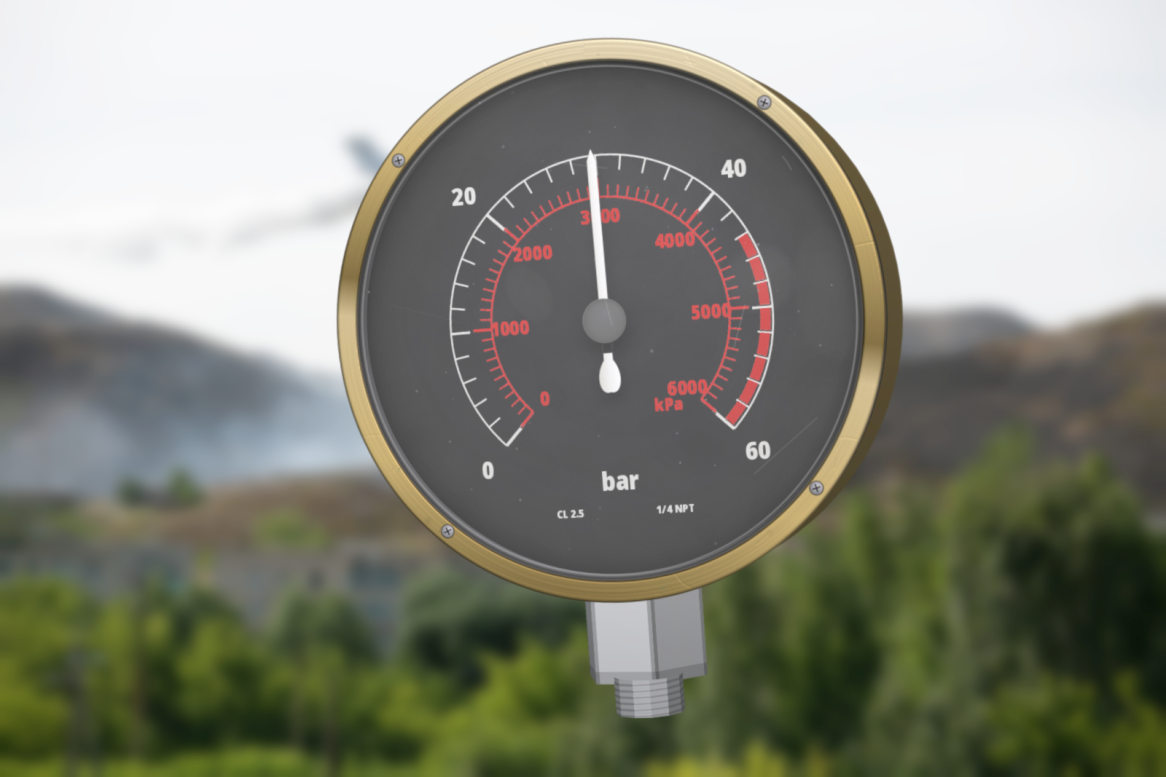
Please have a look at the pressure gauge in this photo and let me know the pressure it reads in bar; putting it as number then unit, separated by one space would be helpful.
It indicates 30 bar
